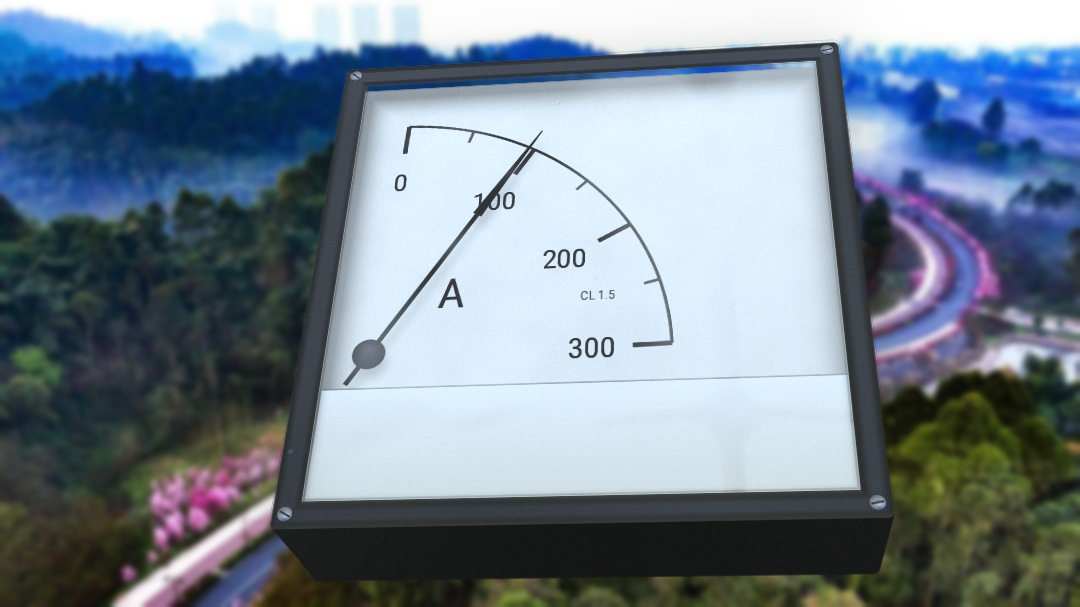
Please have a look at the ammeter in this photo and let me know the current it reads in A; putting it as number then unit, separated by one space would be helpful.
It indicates 100 A
